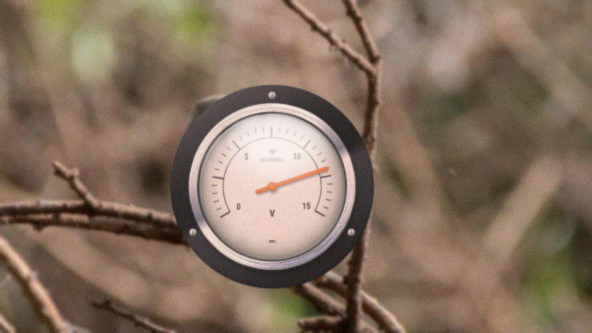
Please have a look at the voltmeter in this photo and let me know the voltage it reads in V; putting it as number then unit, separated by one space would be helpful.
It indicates 12 V
